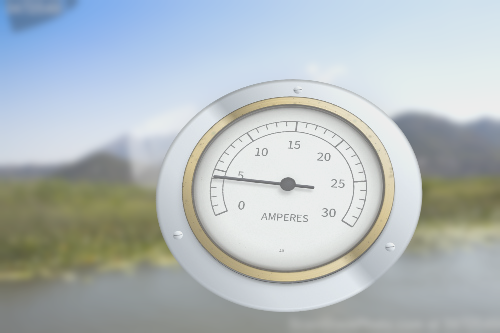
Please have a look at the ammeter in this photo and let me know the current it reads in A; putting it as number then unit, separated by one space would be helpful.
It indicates 4 A
